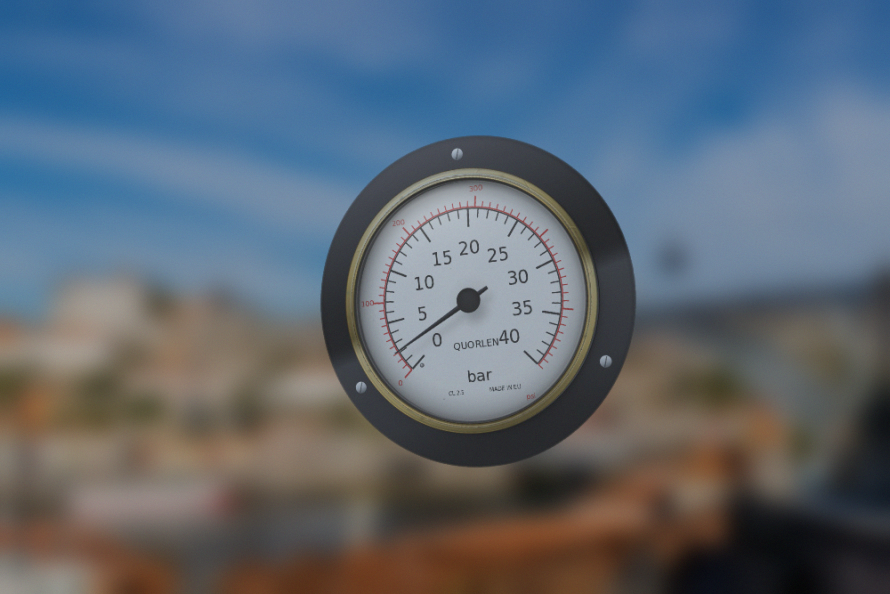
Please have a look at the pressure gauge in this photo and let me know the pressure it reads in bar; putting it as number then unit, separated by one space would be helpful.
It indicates 2 bar
